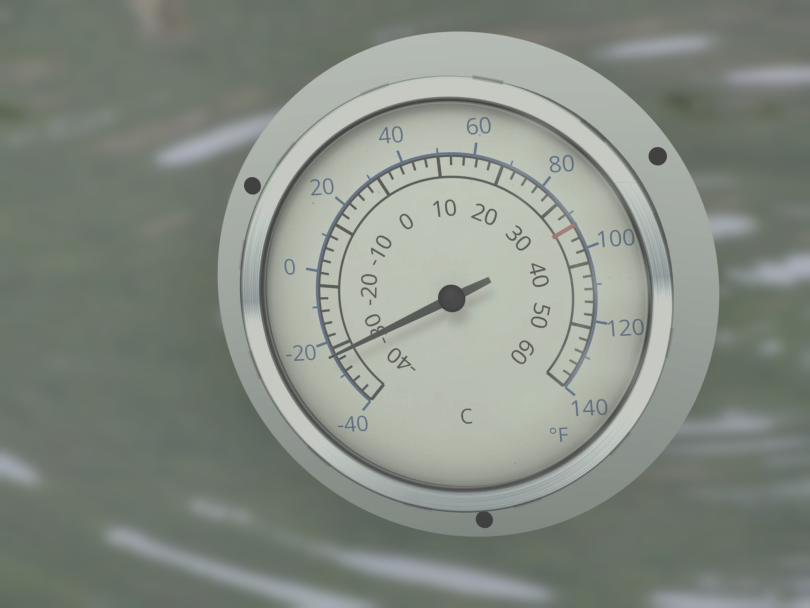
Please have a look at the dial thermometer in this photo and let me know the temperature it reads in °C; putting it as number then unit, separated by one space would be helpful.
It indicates -31 °C
